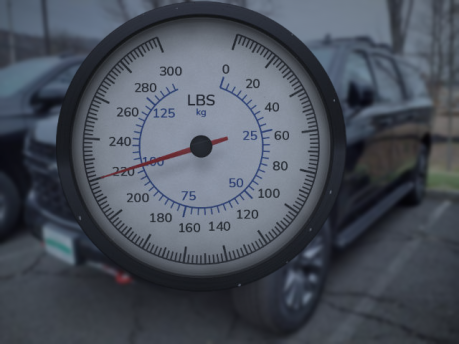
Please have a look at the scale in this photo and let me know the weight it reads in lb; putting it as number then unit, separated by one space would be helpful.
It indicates 220 lb
